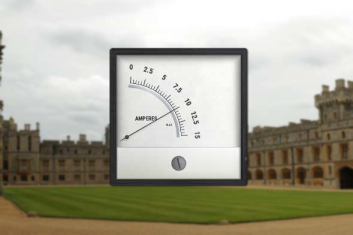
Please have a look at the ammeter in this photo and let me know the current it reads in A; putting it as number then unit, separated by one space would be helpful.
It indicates 10 A
